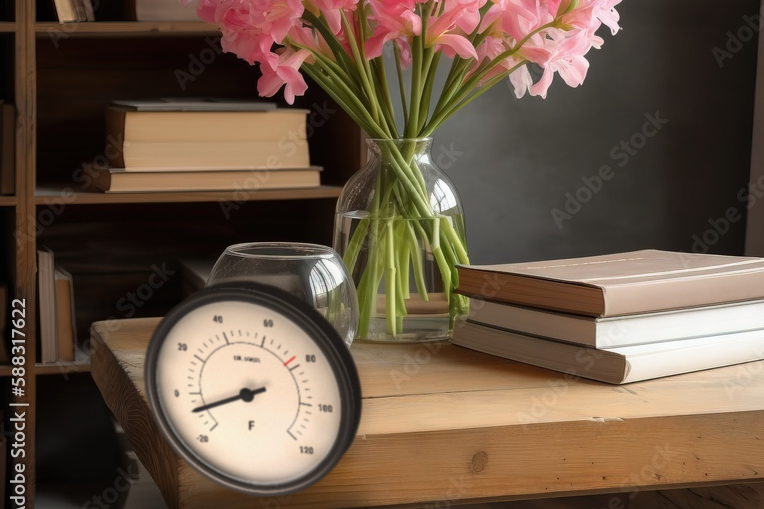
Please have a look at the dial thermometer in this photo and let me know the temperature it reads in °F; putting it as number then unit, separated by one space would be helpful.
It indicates -8 °F
